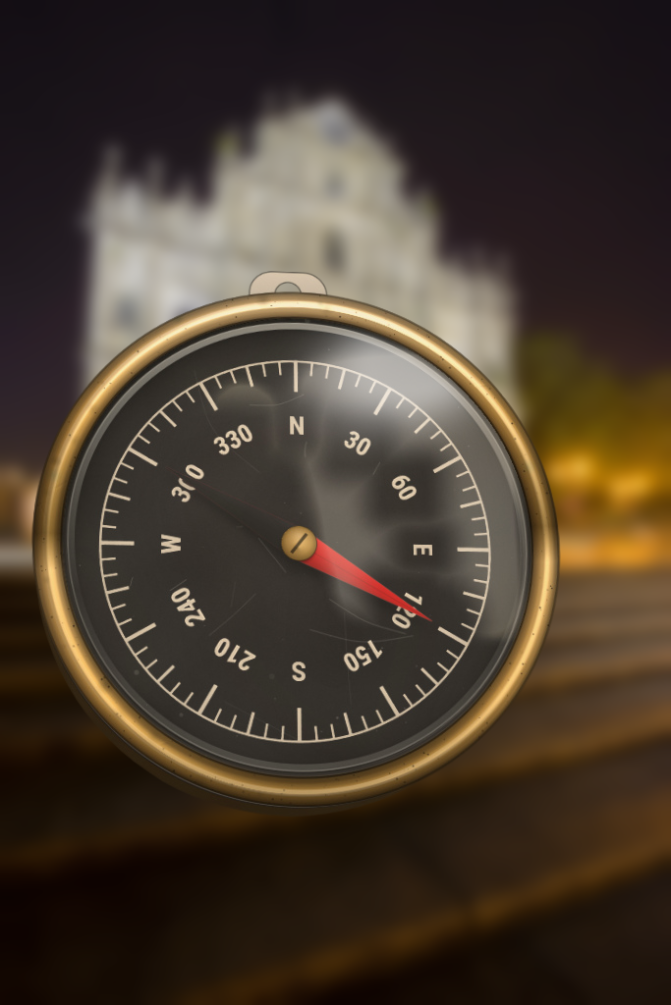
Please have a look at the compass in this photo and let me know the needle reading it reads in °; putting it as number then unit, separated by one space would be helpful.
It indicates 120 °
